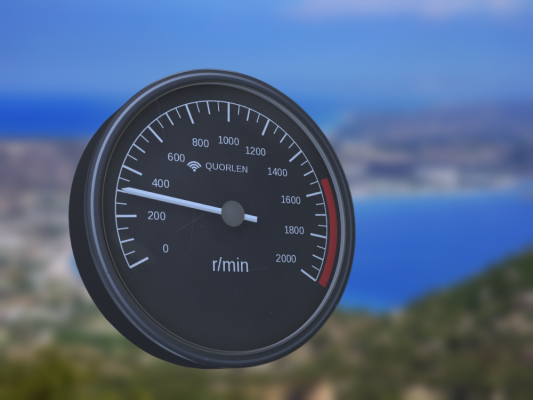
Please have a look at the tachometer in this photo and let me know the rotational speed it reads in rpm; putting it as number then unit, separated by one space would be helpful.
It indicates 300 rpm
